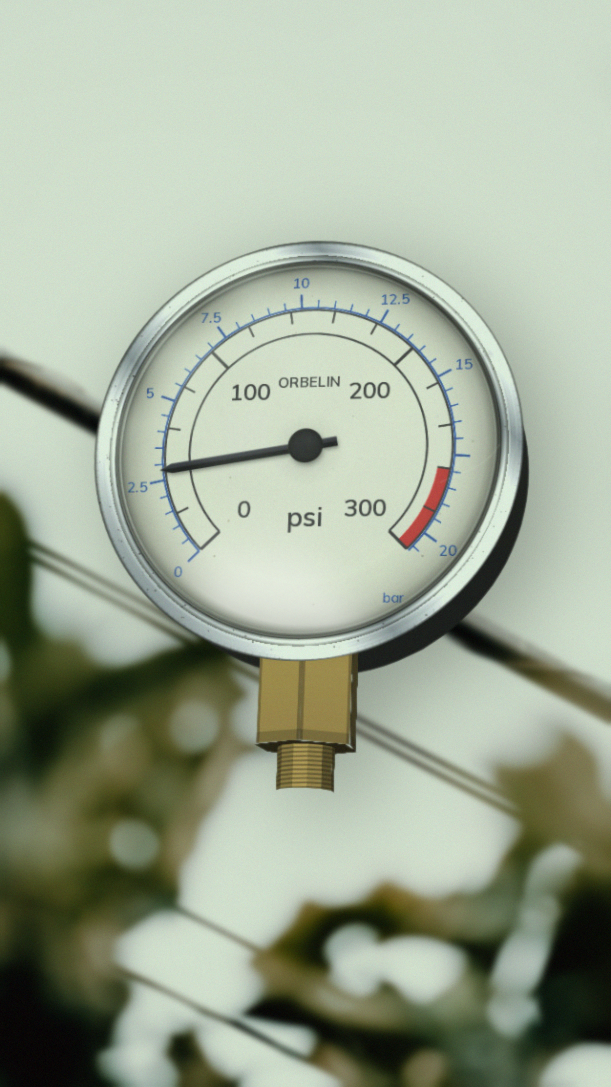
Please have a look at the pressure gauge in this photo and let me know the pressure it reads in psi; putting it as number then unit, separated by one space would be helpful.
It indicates 40 psi
